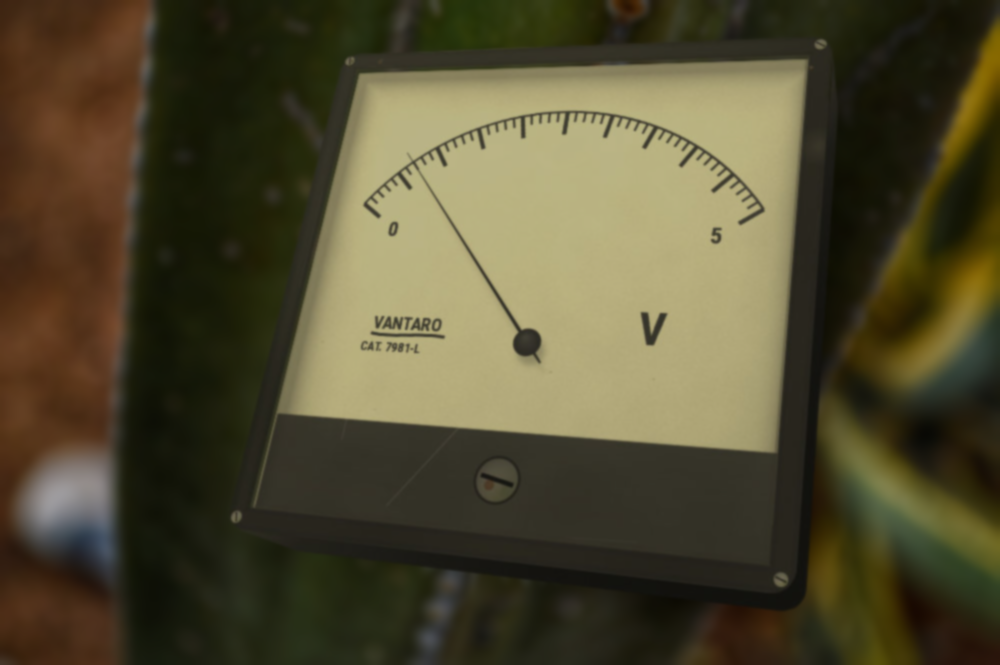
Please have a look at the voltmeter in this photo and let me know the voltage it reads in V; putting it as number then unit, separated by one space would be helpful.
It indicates 0.7 V
